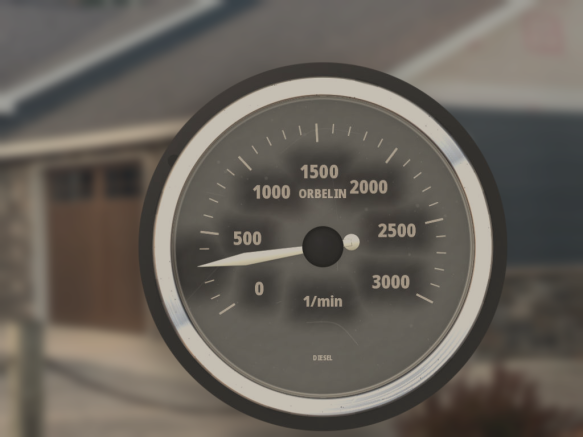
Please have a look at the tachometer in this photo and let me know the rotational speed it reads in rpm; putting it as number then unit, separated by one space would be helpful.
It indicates 300 rpm
